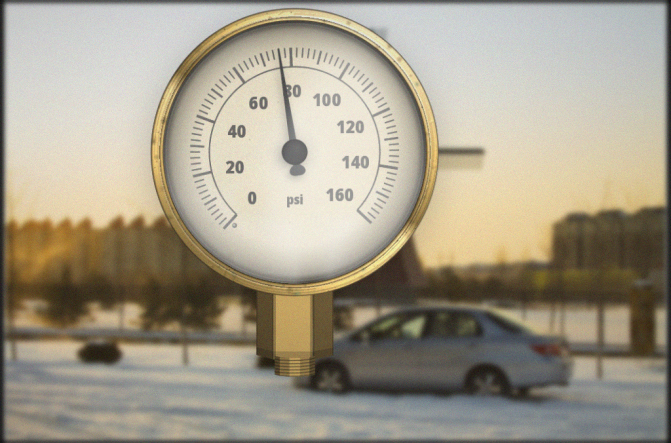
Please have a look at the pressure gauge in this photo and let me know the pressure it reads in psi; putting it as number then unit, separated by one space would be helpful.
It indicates 76 psi
